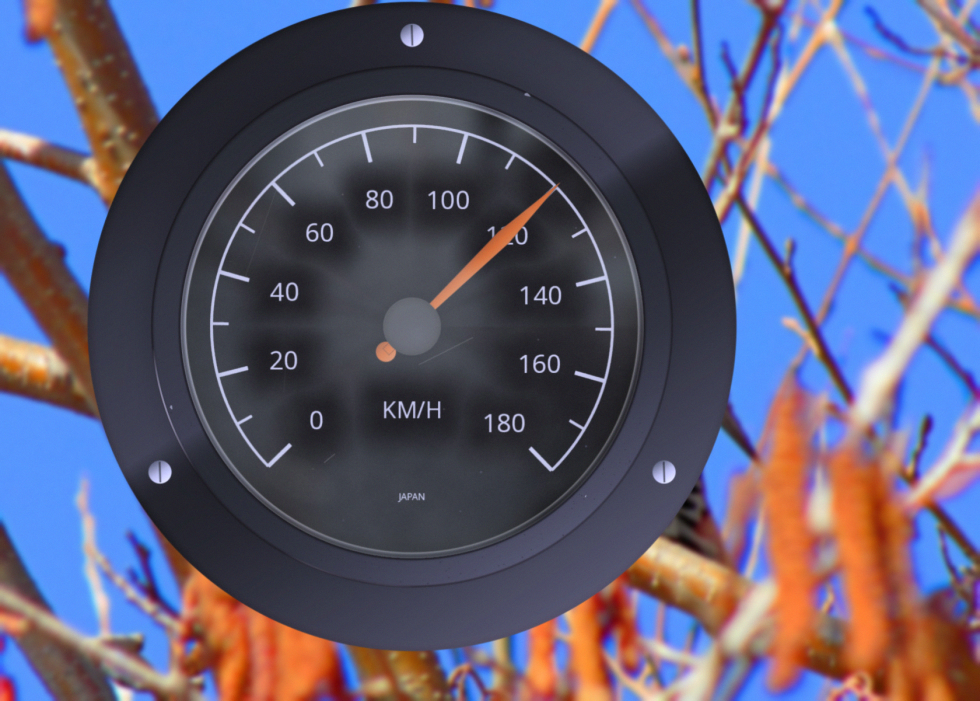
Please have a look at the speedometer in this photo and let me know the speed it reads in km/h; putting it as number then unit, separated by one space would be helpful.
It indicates 120 km/h
